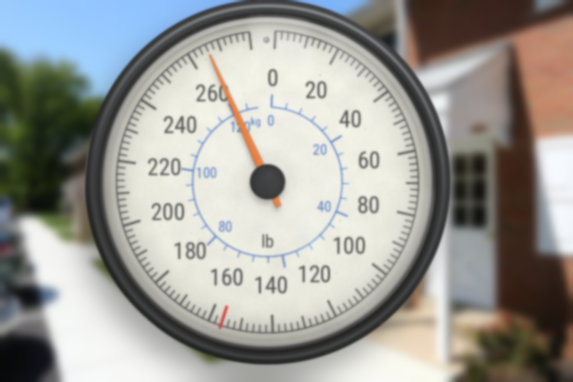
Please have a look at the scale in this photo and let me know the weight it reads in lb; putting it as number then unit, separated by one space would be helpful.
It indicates 266 lb
